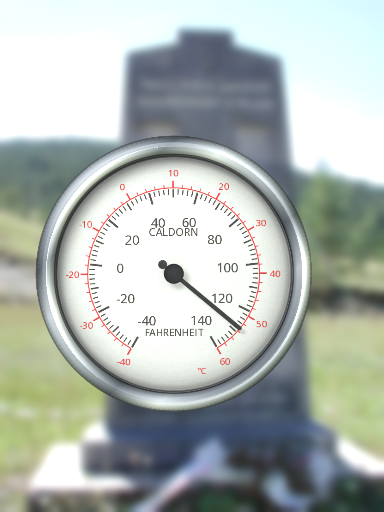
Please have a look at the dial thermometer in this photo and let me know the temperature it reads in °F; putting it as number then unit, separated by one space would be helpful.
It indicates 128 °F
